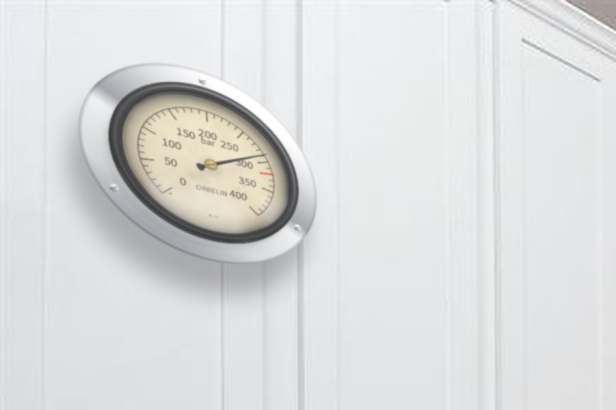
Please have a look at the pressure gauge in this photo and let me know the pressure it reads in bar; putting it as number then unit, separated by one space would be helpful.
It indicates 290 bar
